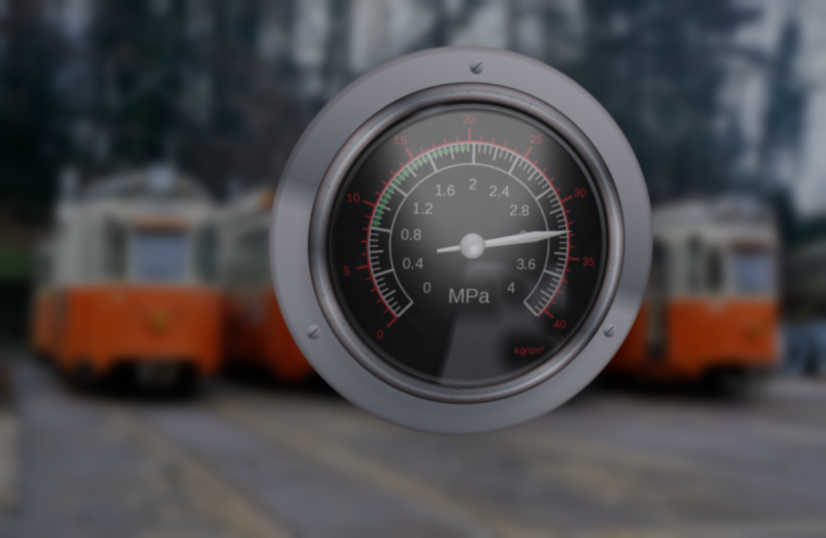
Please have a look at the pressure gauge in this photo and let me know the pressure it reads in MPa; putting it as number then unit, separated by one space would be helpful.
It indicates 3.2 MPa
